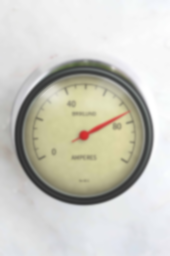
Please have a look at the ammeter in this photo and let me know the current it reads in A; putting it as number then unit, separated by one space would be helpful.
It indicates 75 A
